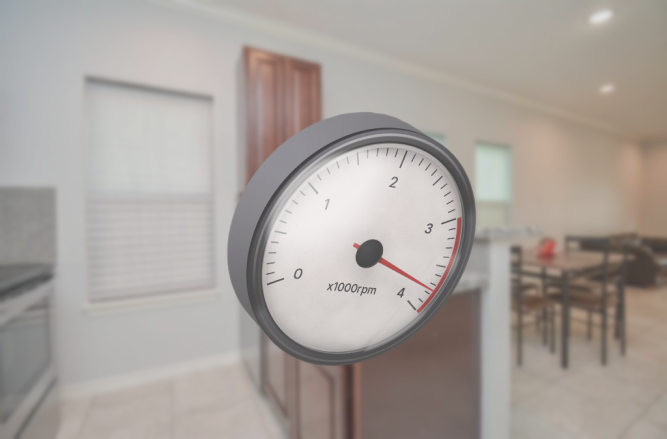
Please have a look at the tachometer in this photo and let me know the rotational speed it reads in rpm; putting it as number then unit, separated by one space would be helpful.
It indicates 3750 rpm
